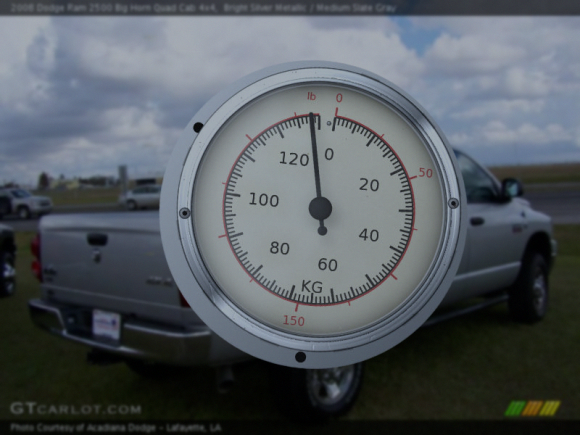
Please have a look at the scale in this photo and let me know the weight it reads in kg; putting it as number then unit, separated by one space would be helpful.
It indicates 128 kg
